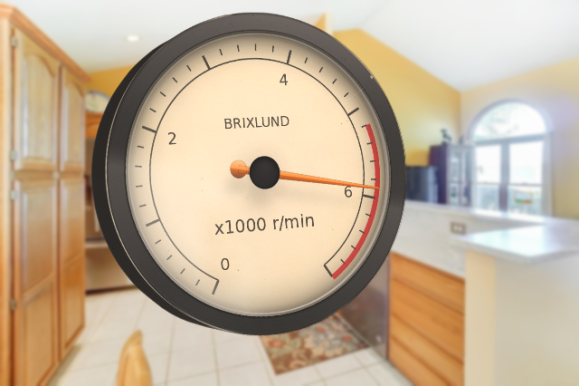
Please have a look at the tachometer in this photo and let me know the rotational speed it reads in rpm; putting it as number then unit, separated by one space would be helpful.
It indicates 5900 rpm
